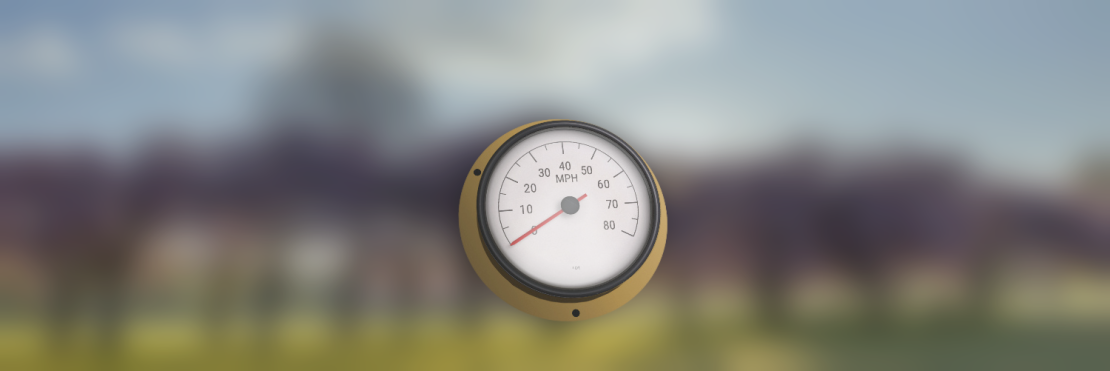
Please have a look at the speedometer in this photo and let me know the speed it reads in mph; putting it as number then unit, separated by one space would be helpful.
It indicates 0 mph
